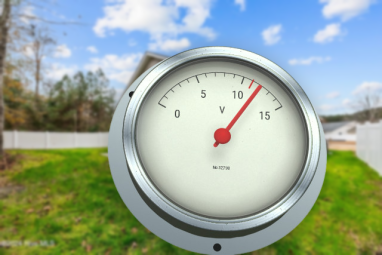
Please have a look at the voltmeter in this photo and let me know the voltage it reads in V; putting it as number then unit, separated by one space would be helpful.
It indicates 12 V
